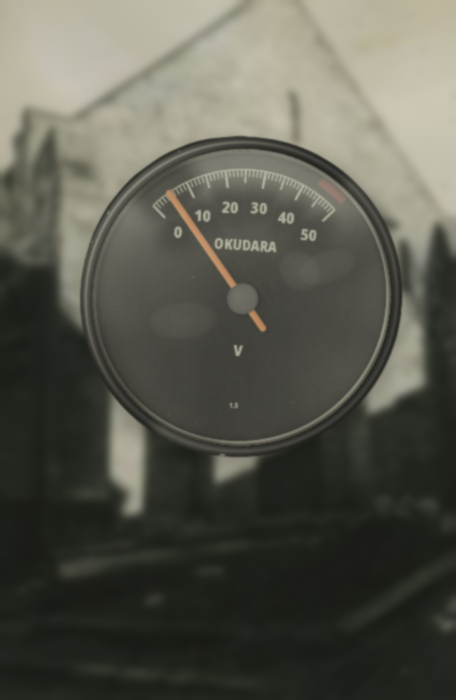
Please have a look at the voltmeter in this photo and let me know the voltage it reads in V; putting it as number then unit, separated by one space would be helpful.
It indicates 5 V
